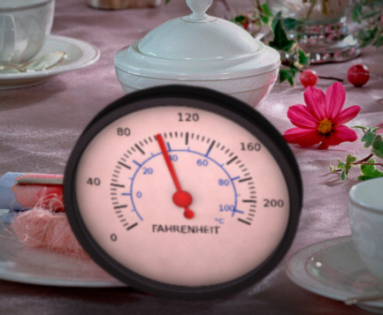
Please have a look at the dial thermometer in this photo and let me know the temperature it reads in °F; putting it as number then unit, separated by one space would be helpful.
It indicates 100 °F
